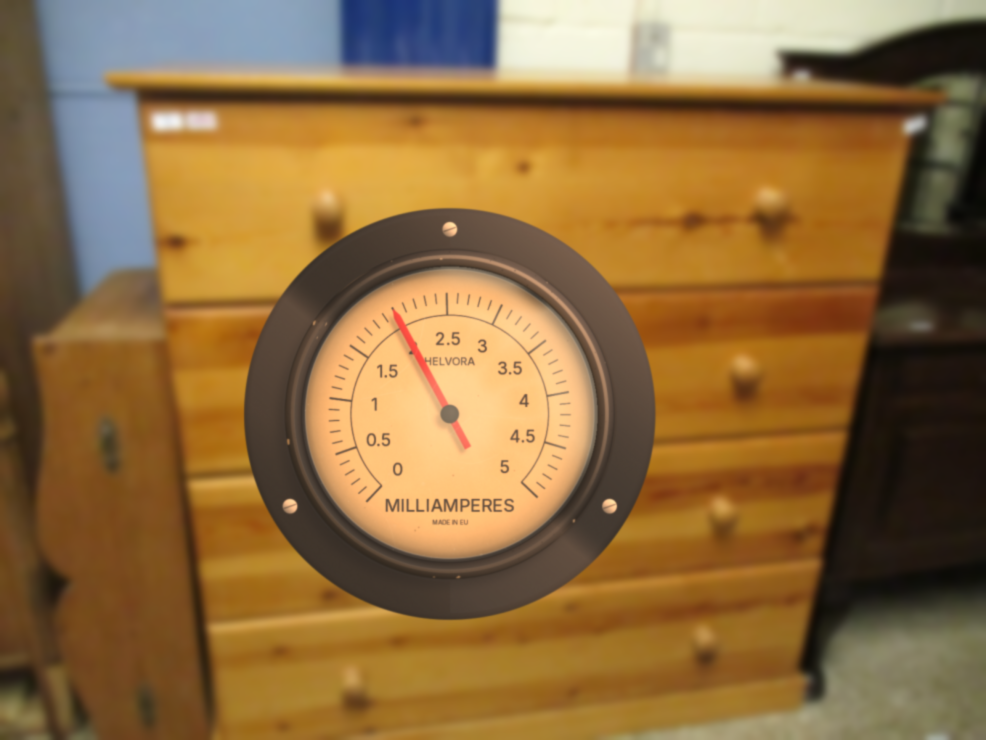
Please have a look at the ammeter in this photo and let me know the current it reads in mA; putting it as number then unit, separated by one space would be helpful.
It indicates 2 mA
